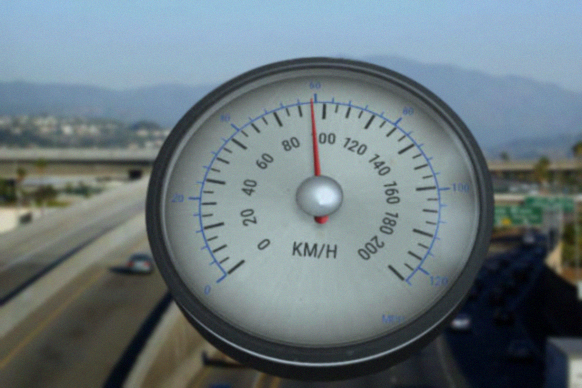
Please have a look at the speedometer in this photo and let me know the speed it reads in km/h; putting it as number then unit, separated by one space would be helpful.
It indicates 95 km/h
